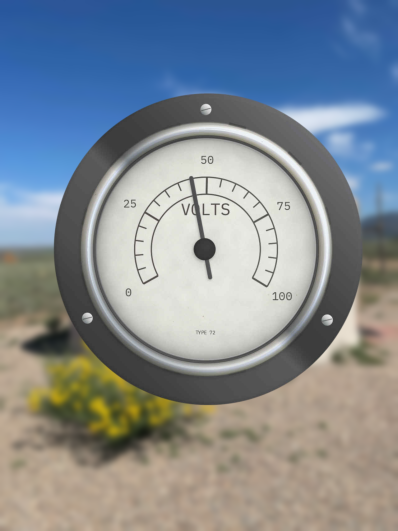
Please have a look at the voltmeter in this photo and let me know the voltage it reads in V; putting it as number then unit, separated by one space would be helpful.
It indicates 45 V
